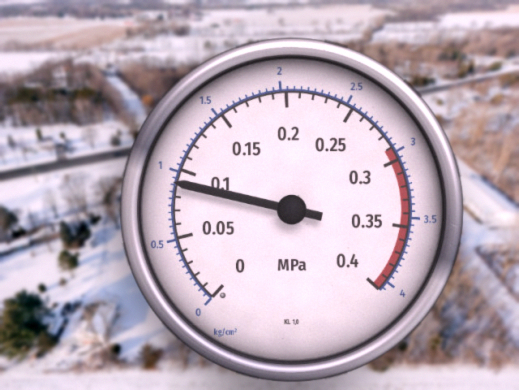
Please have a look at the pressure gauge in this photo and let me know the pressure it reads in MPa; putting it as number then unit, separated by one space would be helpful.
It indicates 0.09 MPa
